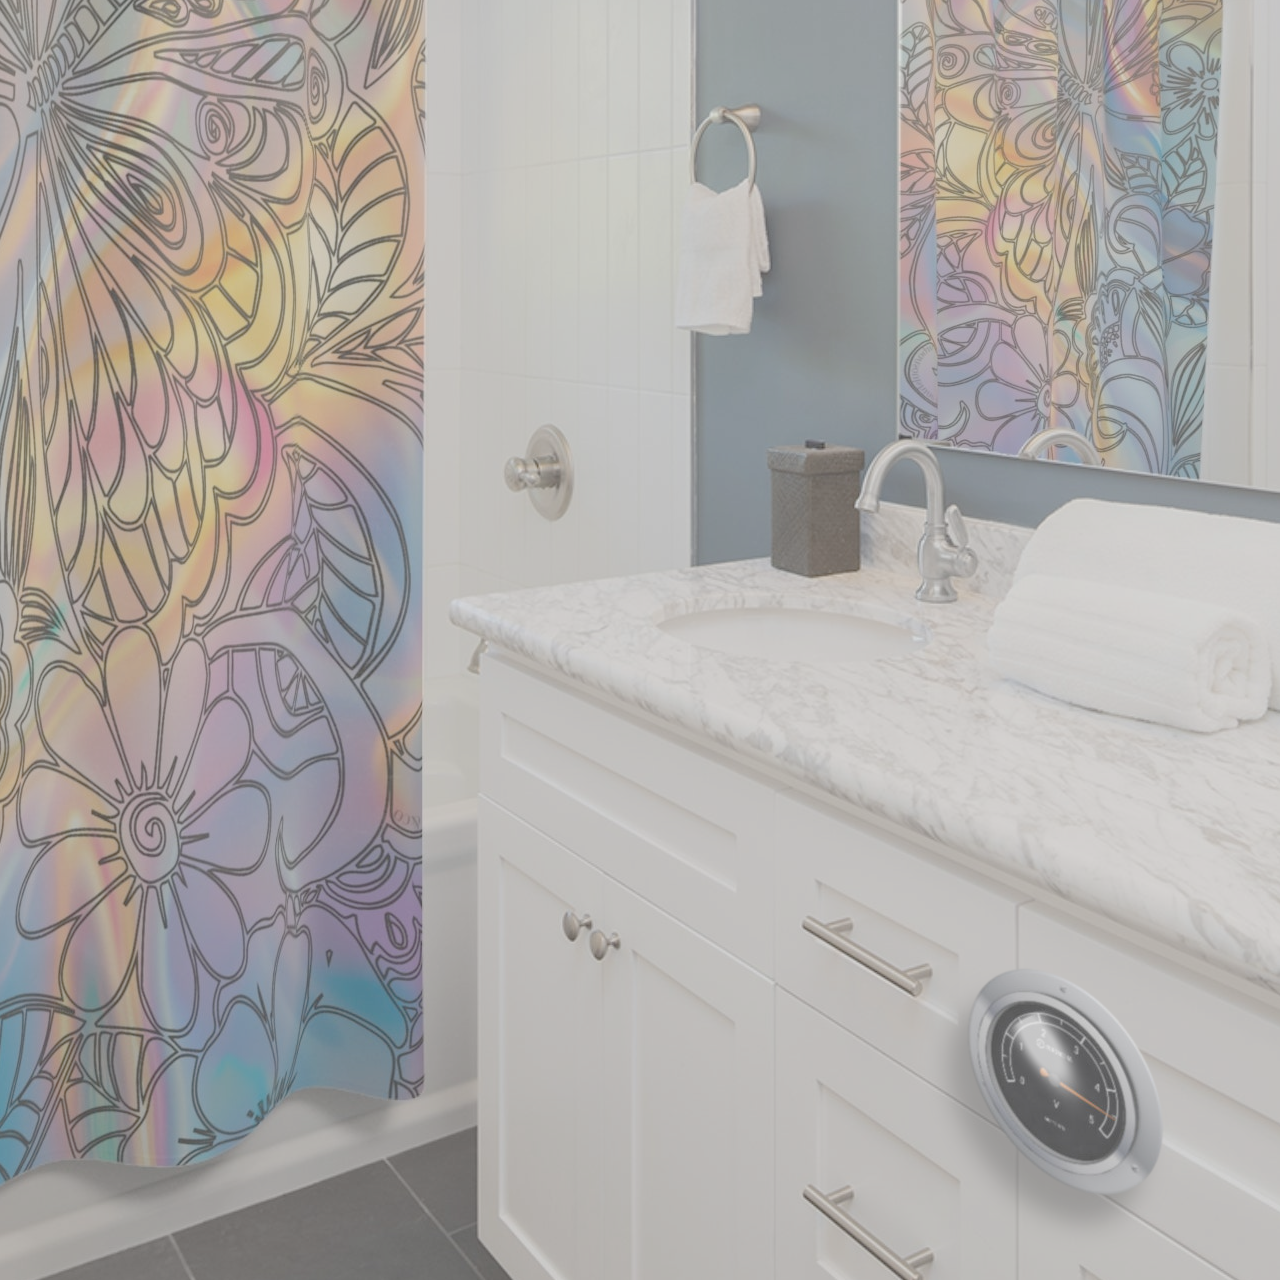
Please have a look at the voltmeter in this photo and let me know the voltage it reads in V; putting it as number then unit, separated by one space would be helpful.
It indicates 4.5 V
